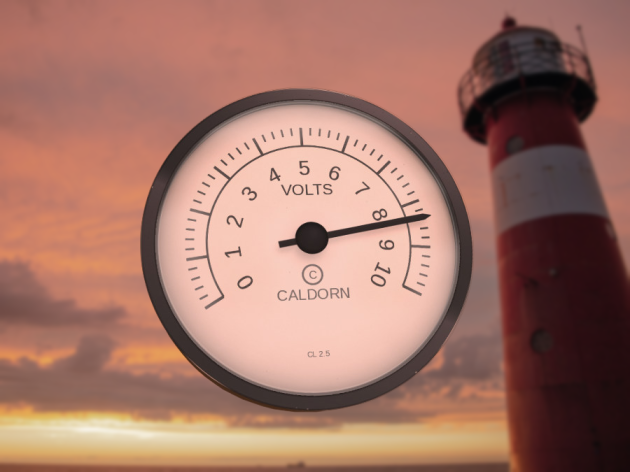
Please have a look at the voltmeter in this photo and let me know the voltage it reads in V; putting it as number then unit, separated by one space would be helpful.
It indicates 8.4 V
